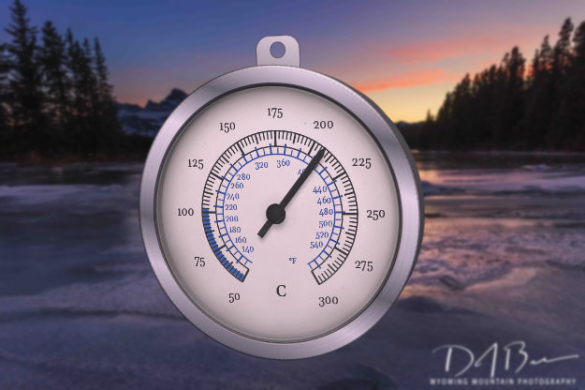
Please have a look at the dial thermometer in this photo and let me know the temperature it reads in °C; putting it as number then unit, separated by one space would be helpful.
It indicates 207.5 °C
